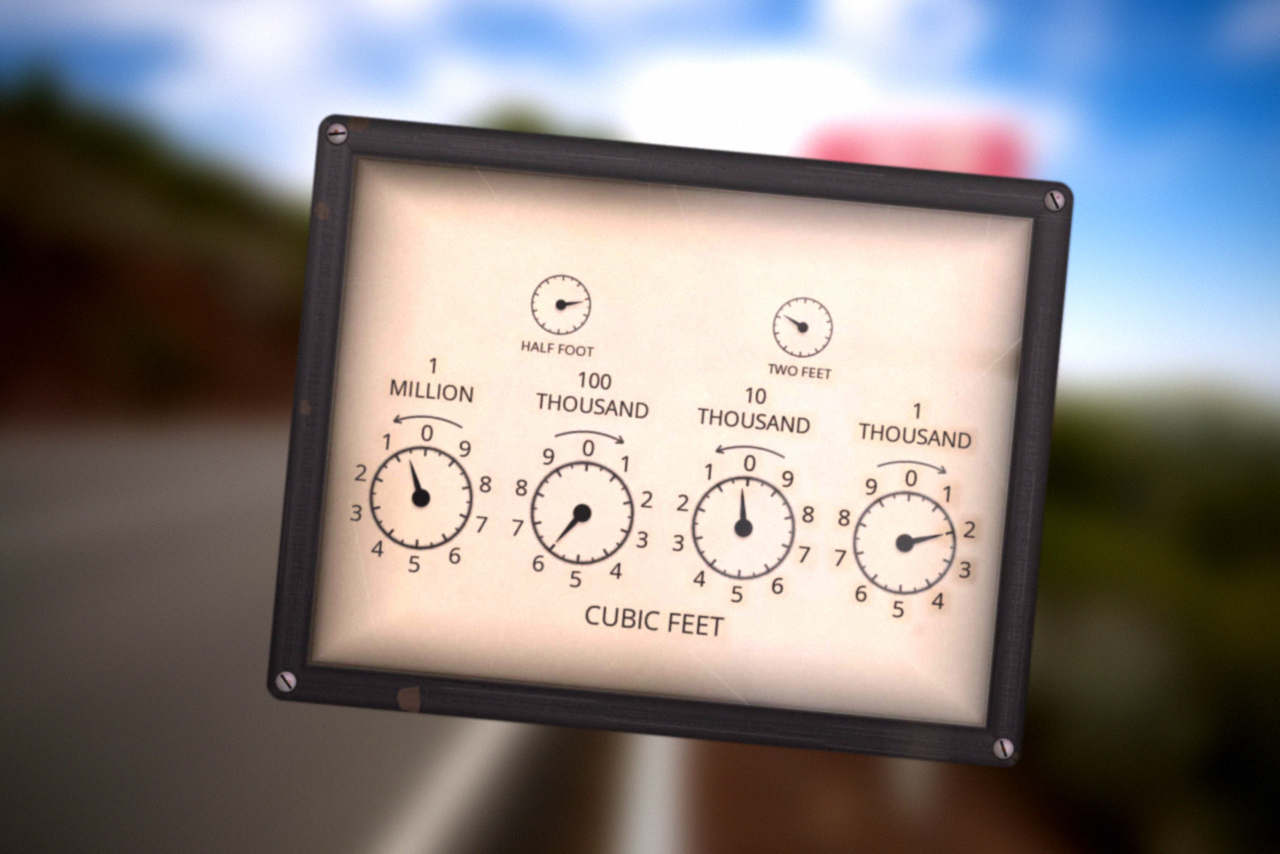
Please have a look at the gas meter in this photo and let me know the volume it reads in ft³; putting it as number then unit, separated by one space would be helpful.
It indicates 60200 ft³
